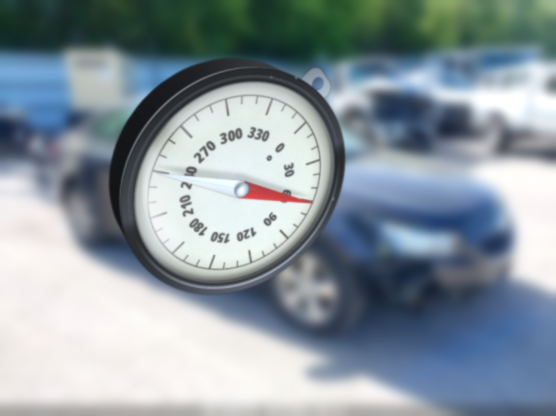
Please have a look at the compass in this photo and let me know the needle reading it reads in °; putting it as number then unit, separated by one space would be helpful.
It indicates 60 °
